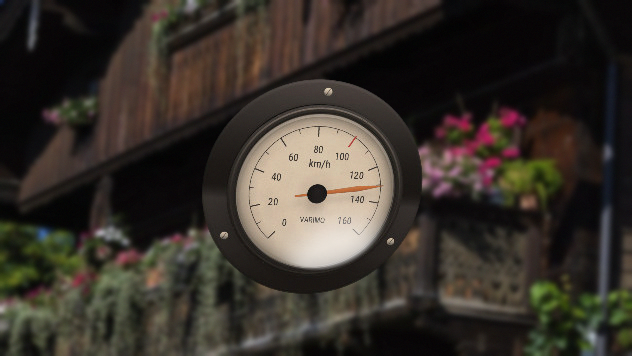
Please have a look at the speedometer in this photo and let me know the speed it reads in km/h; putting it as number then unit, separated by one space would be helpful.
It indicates 130 km/h
